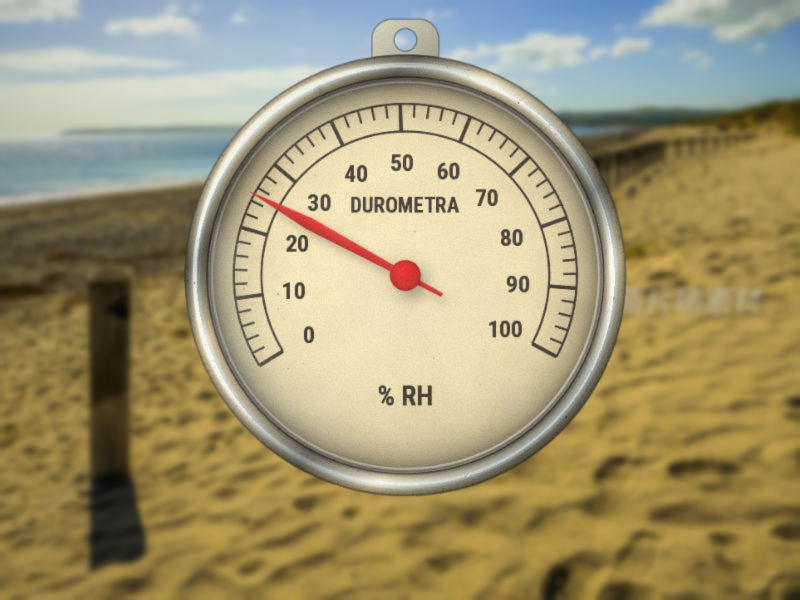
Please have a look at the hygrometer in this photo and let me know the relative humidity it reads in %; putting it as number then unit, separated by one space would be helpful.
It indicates 25 %
